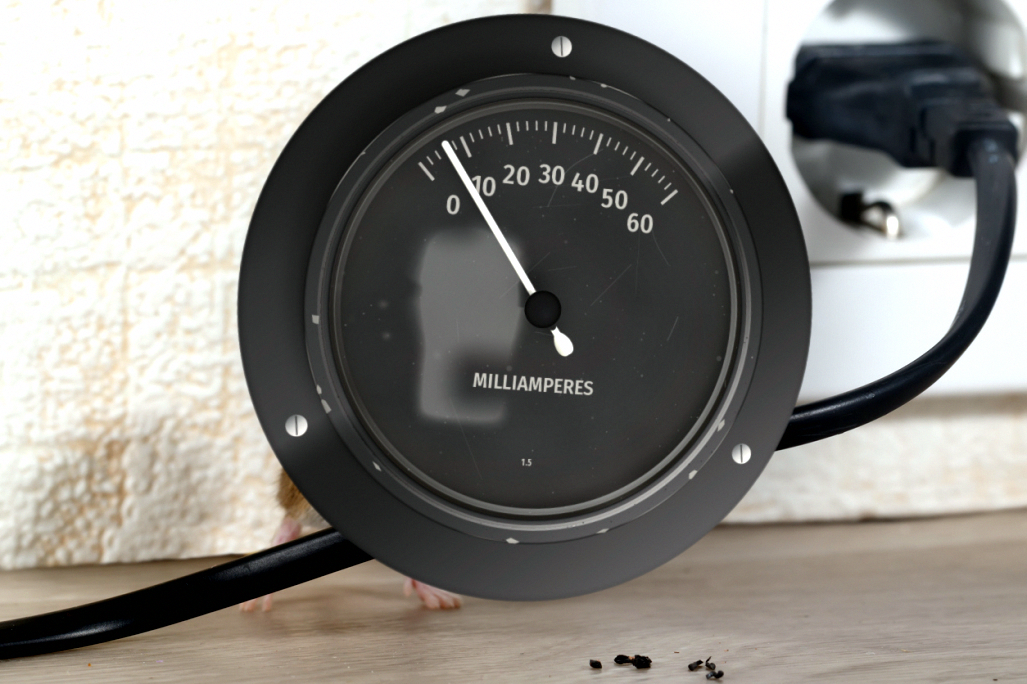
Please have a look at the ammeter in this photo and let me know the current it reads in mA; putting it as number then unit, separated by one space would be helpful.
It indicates 6 mA
